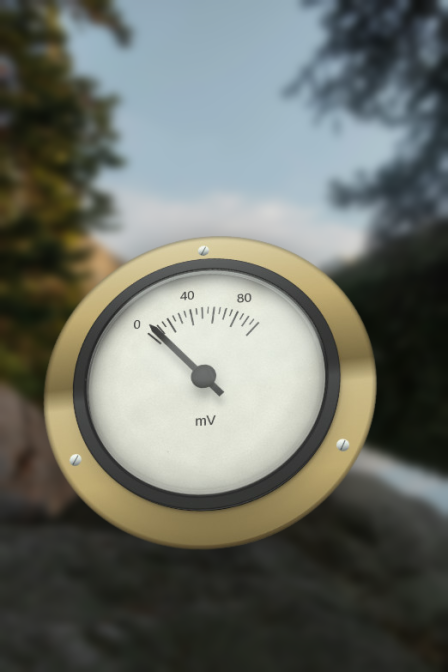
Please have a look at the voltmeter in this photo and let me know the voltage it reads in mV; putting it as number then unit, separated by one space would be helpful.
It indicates 5 mV
